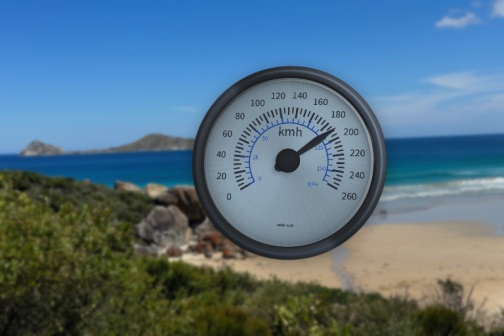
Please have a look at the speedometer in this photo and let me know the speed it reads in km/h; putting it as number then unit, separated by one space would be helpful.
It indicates 190 km/h
